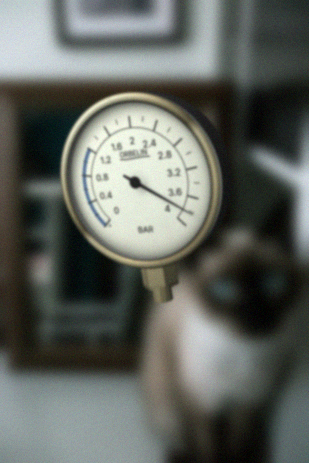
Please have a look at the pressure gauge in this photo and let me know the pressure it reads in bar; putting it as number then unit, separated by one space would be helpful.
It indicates 3.8 bar
